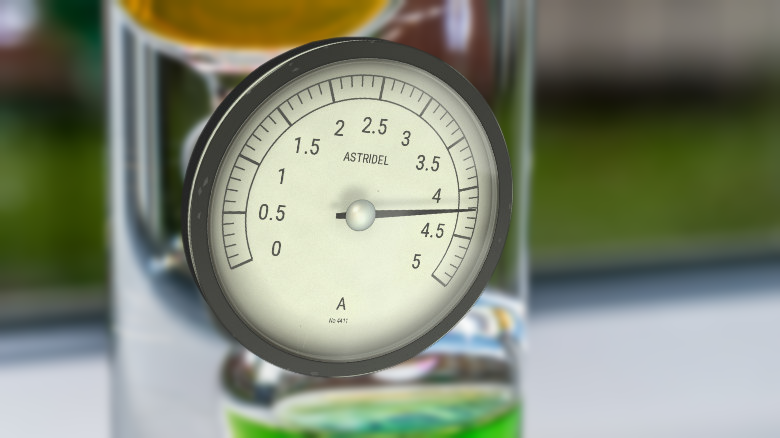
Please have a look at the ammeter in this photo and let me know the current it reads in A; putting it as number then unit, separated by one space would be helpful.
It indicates 4.2 A
